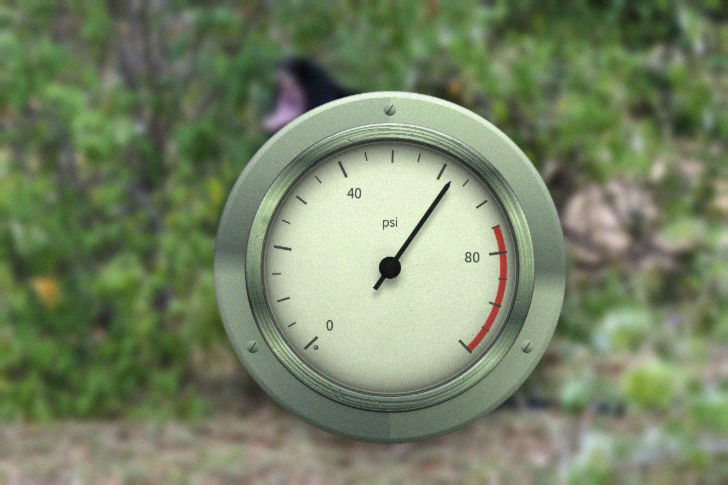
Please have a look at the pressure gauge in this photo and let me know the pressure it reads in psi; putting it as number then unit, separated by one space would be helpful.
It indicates 62.5 psi
